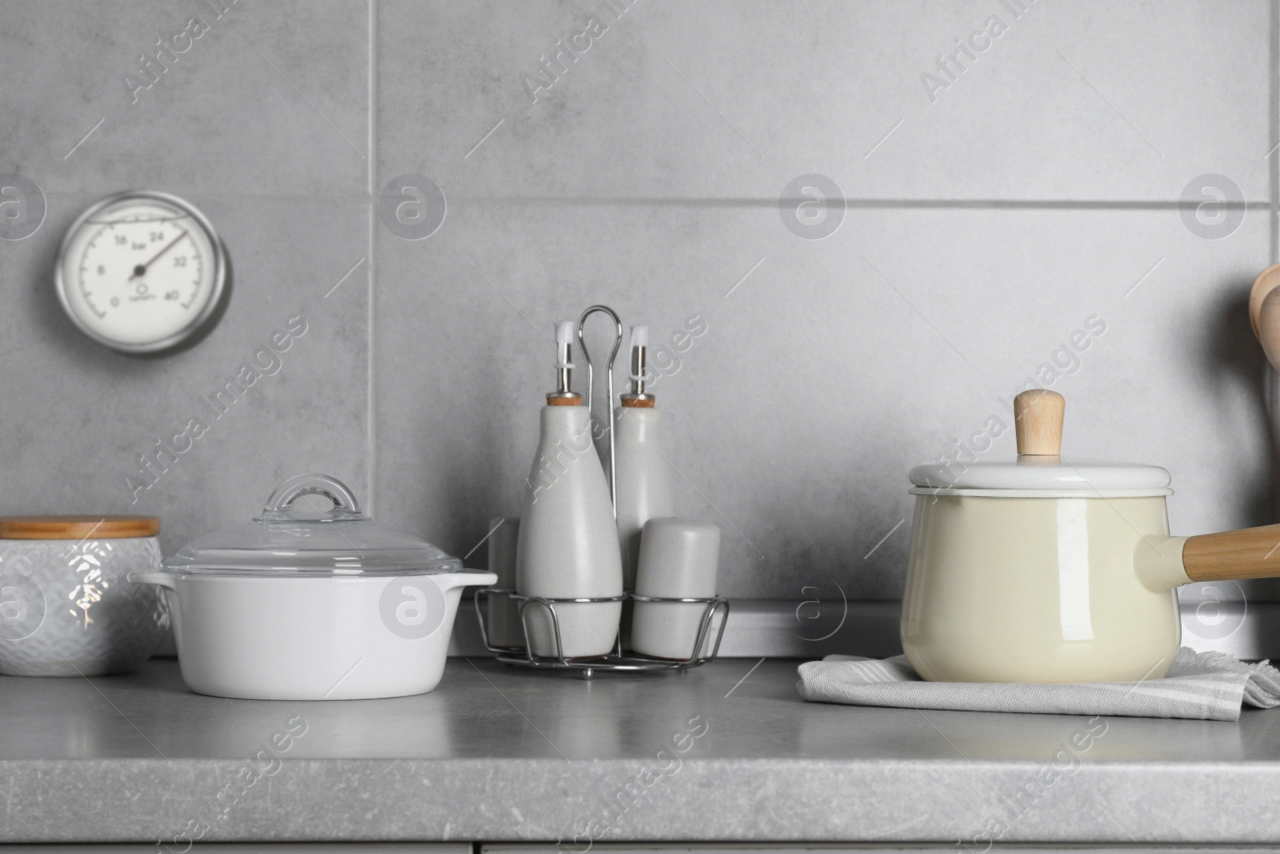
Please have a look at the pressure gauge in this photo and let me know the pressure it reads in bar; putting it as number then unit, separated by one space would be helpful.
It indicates 28 bar
